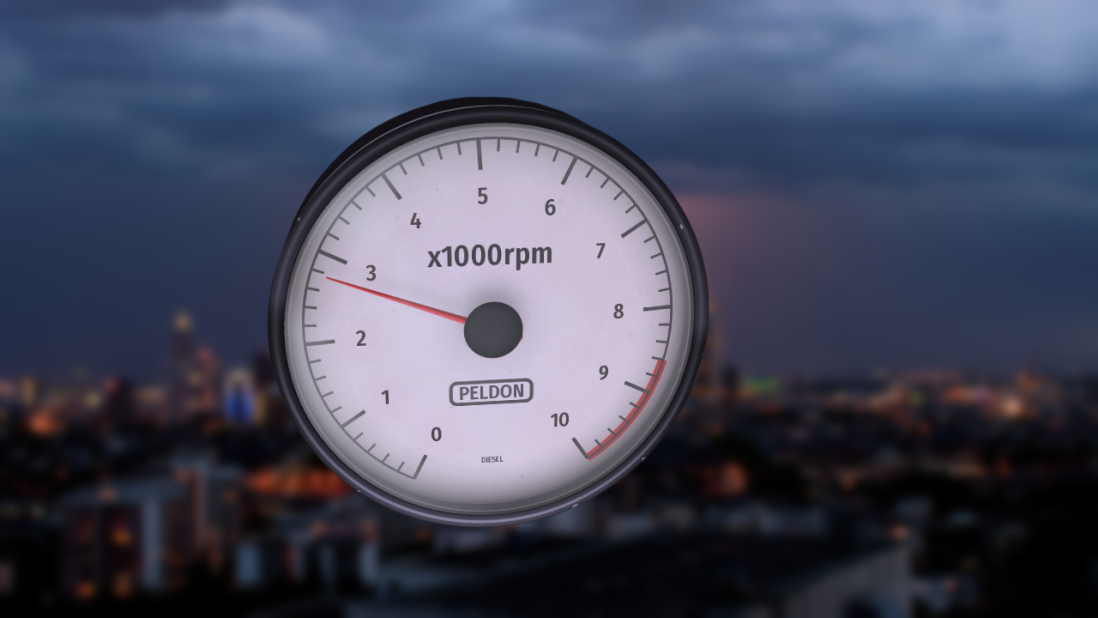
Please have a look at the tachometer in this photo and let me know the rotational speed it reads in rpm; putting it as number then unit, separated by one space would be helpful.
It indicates 2800 rpm
